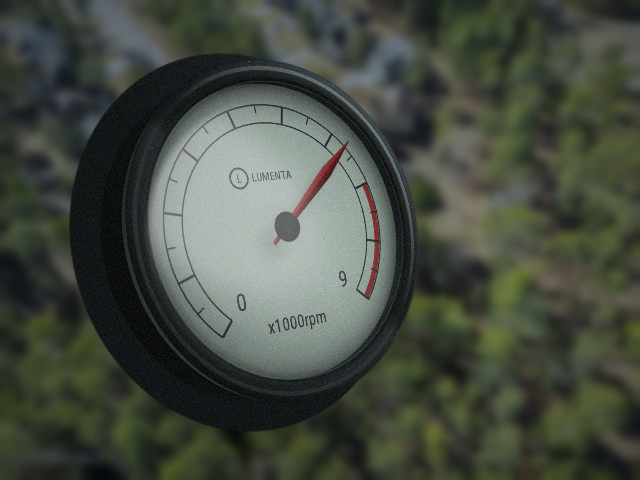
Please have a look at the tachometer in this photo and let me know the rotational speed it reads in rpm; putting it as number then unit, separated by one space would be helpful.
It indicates 6250 rpm
